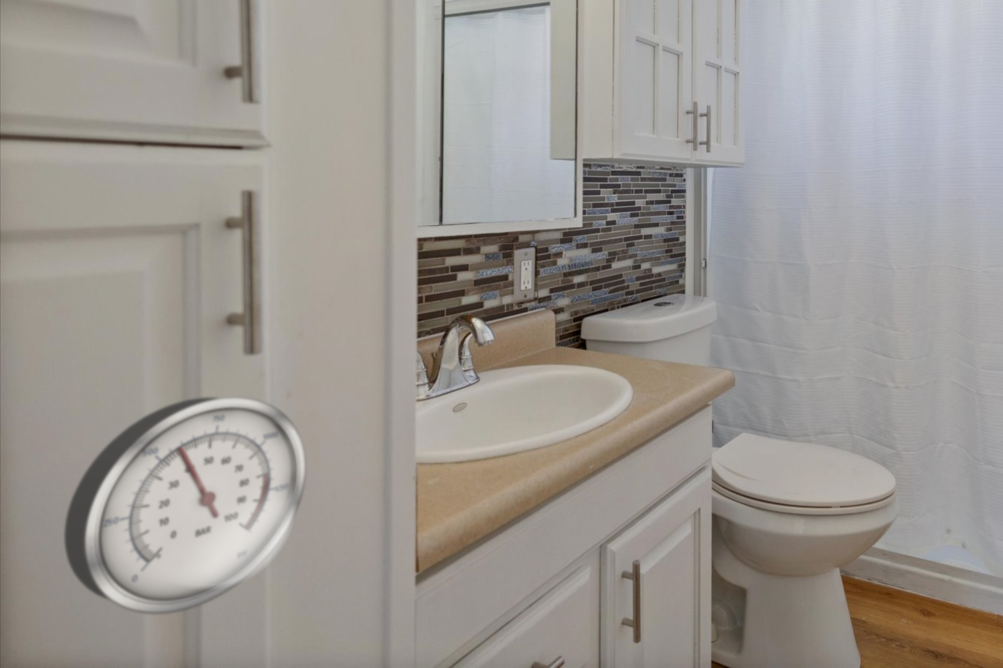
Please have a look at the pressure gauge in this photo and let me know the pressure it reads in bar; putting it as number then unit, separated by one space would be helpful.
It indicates 40 bar
